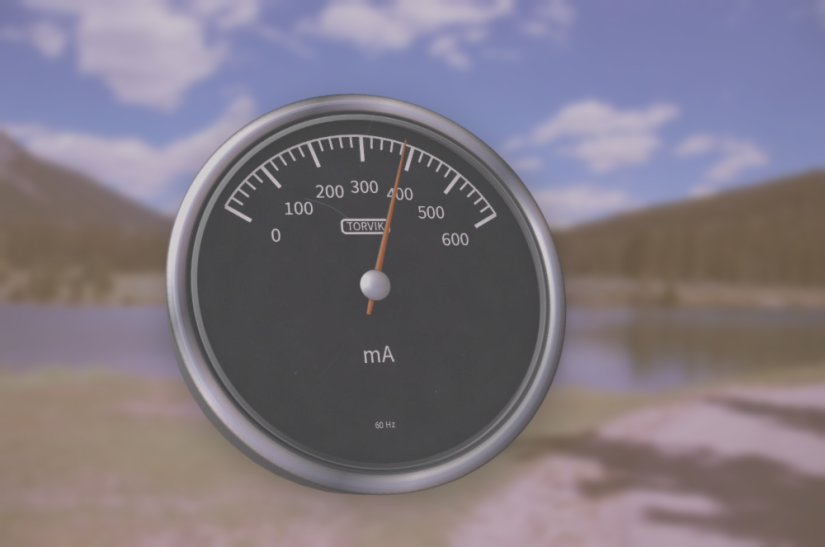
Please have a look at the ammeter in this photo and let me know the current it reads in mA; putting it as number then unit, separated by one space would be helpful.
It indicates 380 mA
